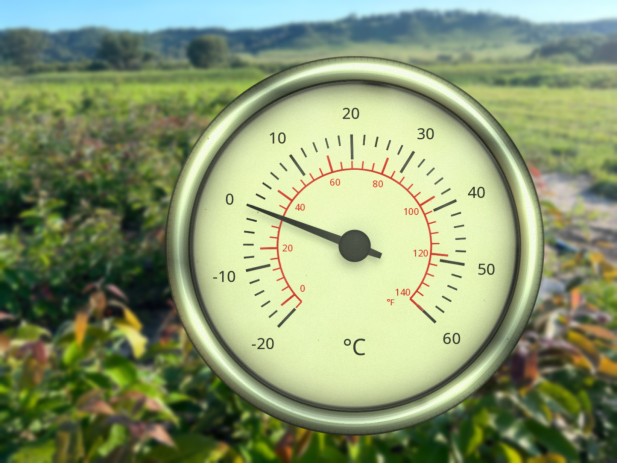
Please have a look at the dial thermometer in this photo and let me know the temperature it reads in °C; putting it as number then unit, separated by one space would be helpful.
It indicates 0 °C
